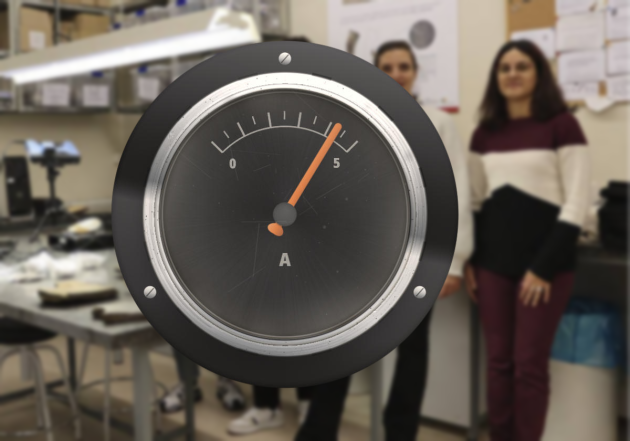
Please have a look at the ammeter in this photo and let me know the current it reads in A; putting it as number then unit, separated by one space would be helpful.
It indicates 4.25 A
